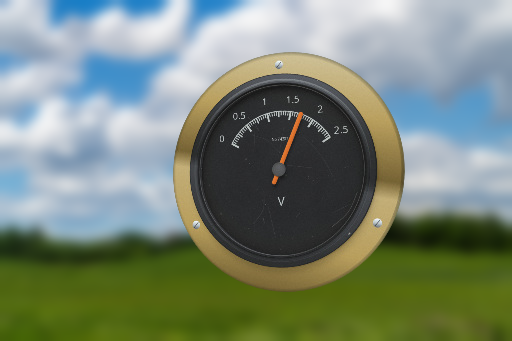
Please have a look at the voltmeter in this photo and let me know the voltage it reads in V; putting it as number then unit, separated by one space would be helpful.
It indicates 1.75 V
